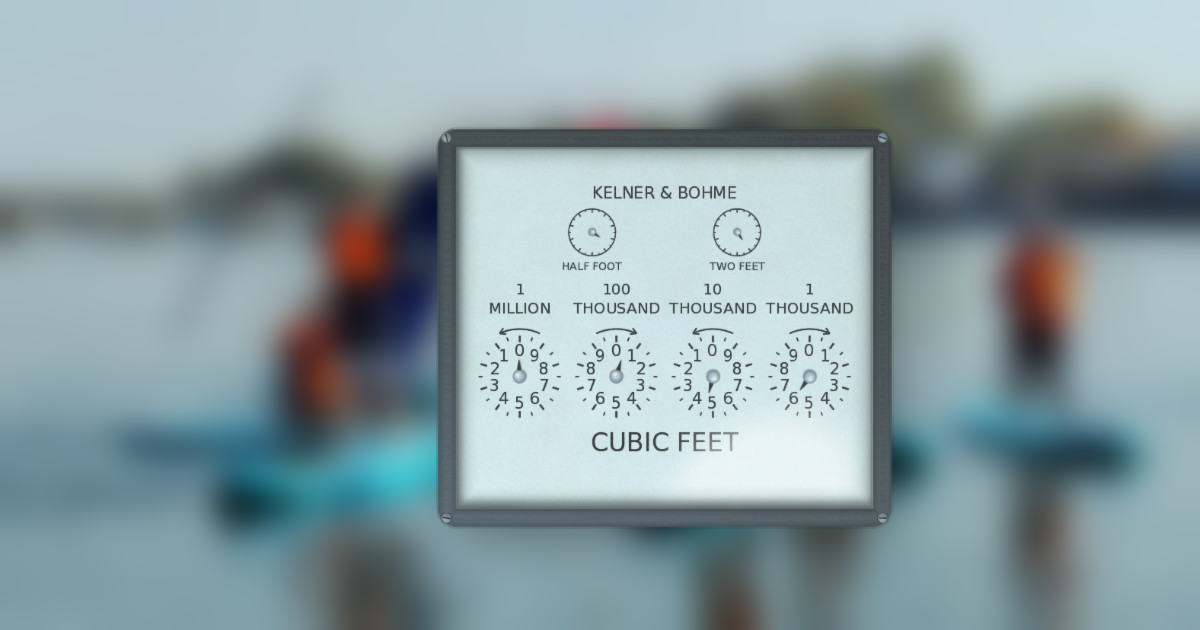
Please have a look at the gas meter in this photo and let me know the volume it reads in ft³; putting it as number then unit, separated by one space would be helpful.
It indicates 4600 ft³
